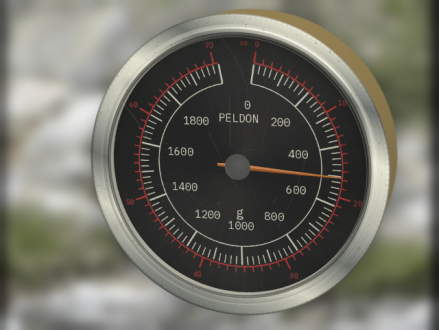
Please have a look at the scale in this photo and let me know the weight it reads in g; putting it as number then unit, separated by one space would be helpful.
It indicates 500 g
